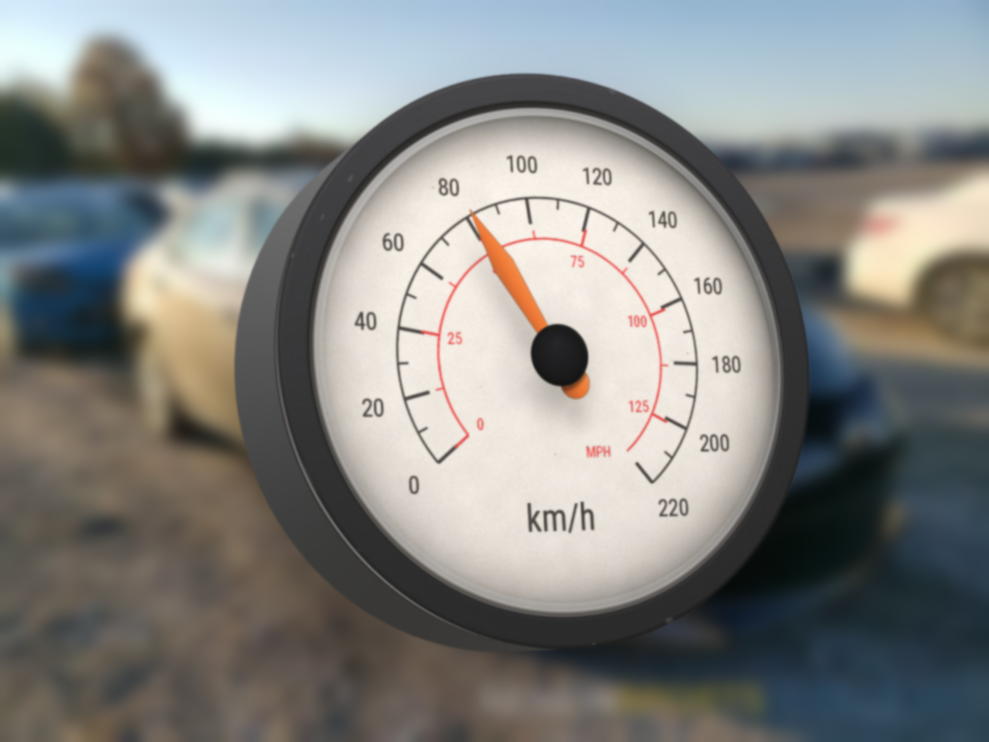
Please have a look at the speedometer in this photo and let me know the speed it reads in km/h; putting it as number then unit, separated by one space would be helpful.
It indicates 80 km/h
